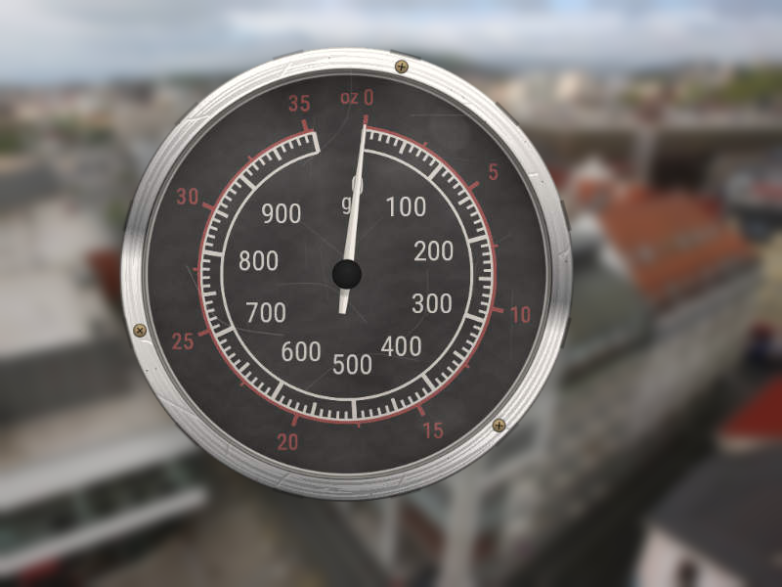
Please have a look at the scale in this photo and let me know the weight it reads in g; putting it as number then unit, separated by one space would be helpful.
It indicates 0 g
